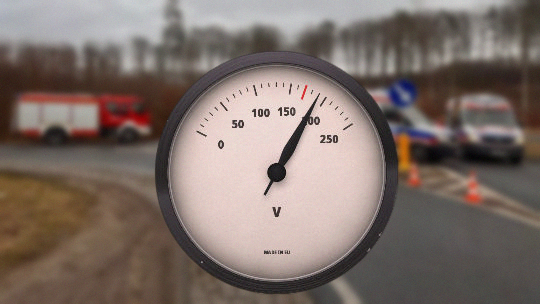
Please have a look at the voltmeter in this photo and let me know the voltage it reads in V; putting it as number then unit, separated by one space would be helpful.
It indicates 190 V
